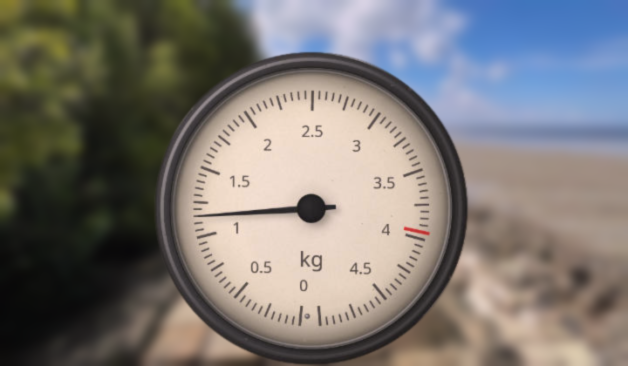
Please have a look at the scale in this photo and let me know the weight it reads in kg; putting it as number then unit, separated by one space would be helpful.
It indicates 1.15 kg
